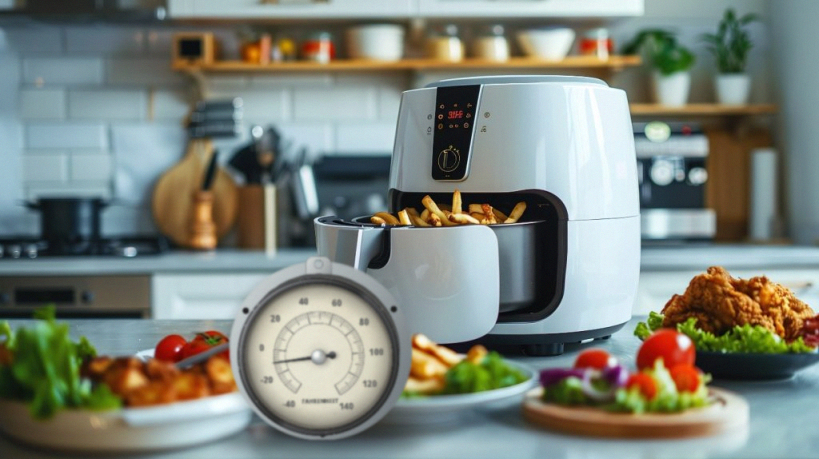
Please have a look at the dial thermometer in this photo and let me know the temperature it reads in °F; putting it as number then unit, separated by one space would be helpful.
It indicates -10 °F
